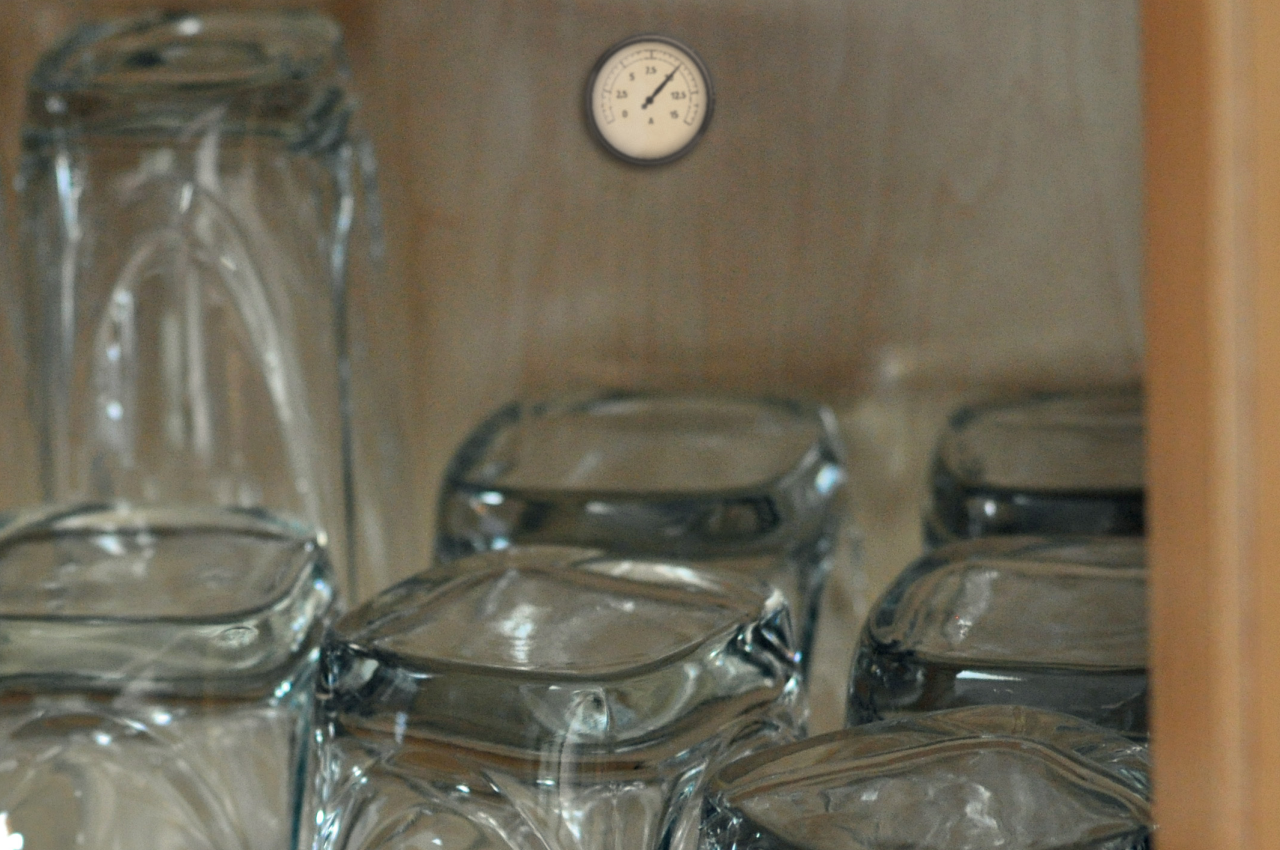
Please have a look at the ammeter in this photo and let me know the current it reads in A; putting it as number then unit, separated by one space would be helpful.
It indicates 10 A
